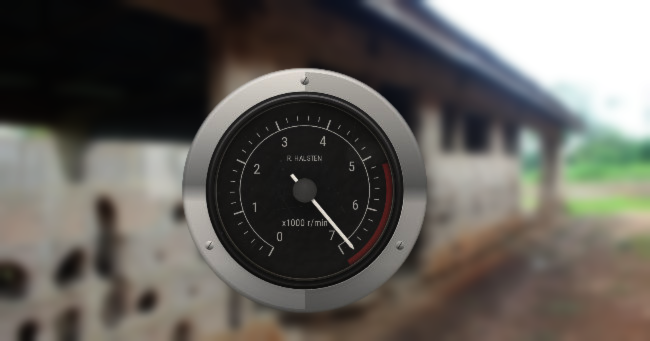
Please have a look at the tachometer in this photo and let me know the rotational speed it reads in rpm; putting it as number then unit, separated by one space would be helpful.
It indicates 6800 rpm
